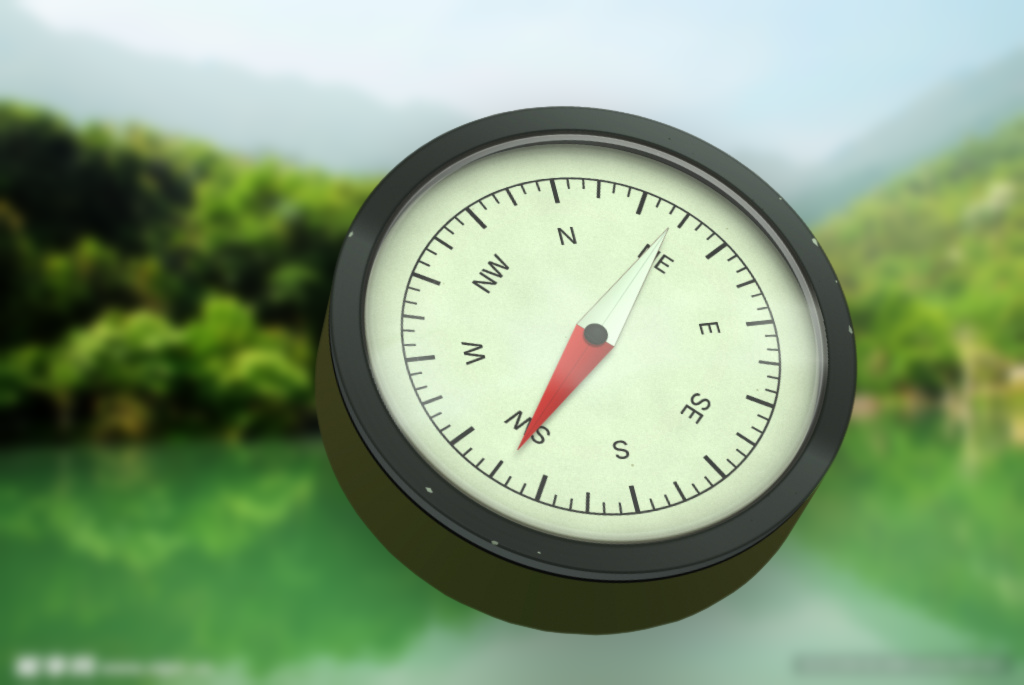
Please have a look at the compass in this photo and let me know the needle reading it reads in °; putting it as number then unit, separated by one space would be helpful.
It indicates 222.5 °
